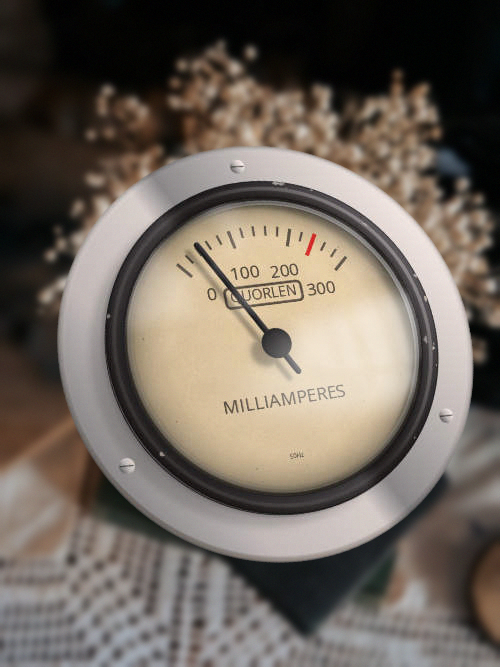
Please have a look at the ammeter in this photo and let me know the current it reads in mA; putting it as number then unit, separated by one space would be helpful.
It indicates 40 mA
